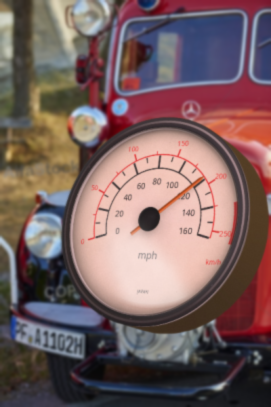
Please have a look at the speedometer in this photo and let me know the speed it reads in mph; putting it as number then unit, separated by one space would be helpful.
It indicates 120 mph
